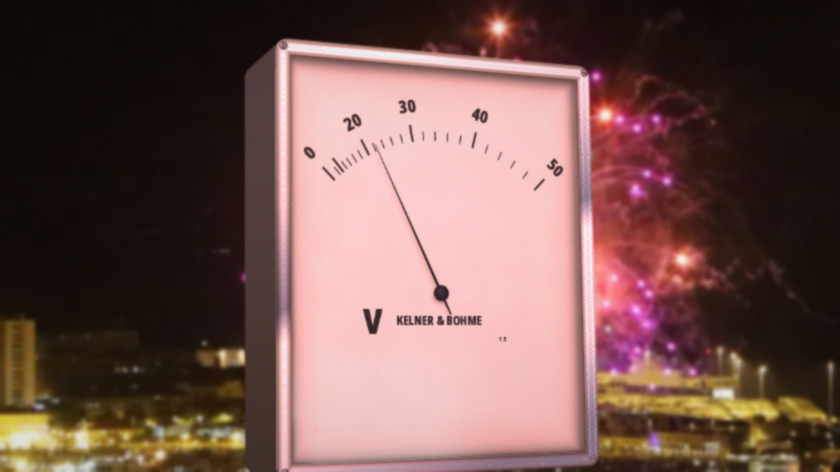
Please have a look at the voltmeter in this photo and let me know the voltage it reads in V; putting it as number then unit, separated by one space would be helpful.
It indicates 22 V
